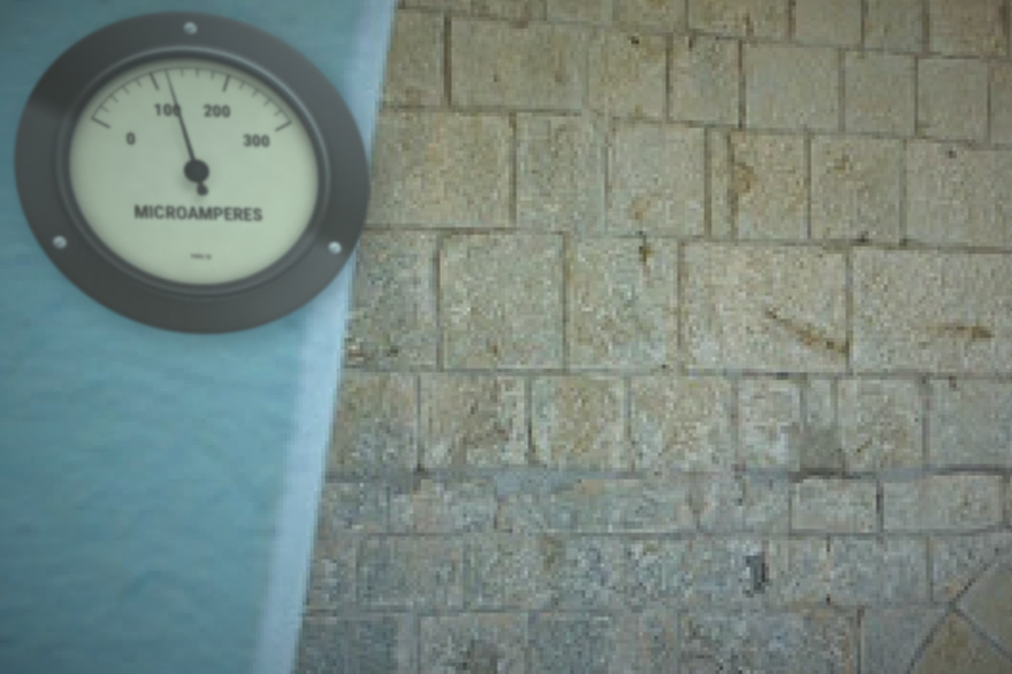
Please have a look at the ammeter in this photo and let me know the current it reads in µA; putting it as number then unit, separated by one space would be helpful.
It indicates 120 µA
